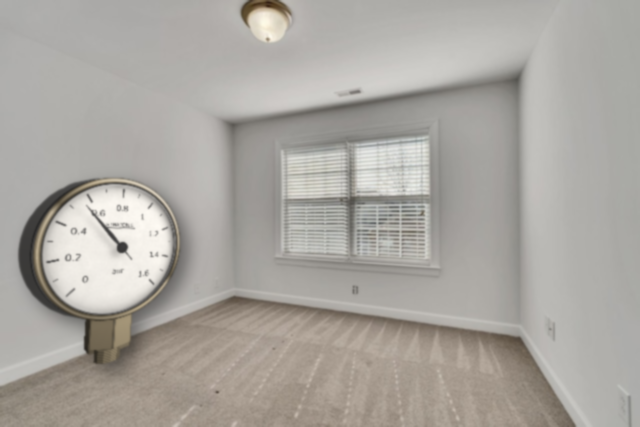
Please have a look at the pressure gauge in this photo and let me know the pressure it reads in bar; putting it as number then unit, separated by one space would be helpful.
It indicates 0.55 bar
